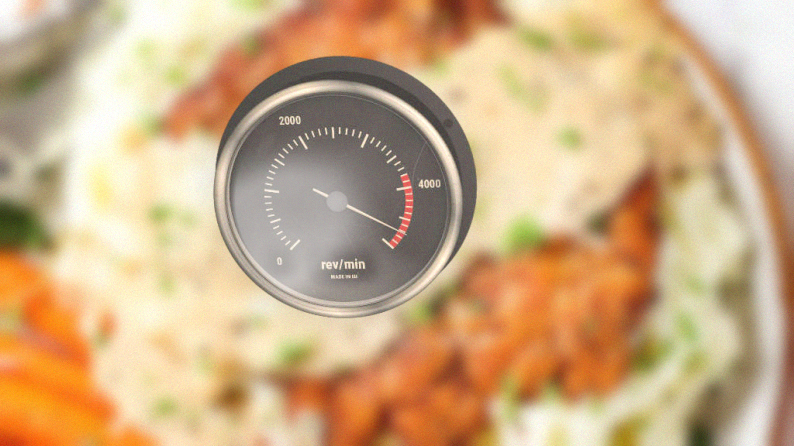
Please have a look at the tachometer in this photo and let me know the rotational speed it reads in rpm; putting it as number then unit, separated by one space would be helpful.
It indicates 4700 rpm
